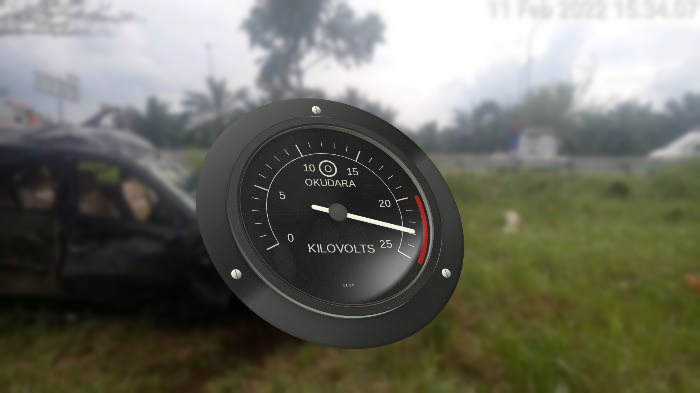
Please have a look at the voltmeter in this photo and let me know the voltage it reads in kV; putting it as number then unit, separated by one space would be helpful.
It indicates 23 kV
